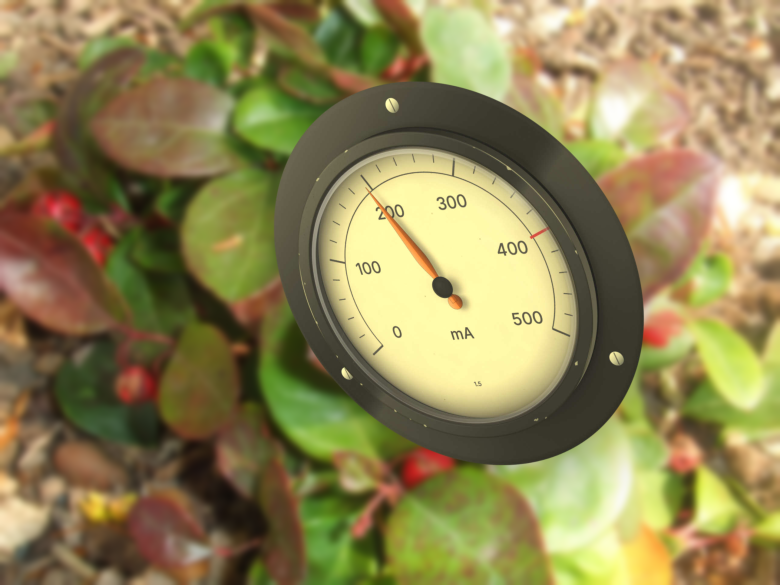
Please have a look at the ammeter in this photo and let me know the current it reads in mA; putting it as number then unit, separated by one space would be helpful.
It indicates 200 mA
